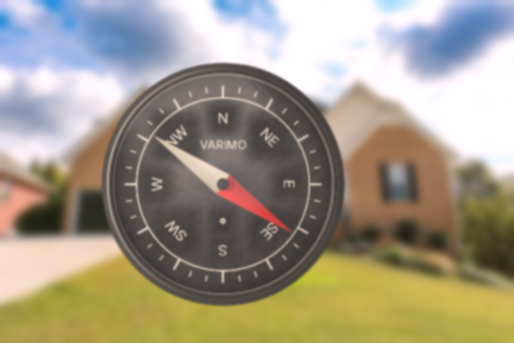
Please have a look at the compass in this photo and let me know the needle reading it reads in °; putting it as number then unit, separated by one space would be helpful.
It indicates 125 °
